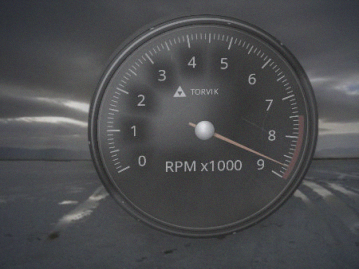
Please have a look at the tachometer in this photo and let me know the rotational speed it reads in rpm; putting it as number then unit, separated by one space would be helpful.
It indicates 8700 rpm
